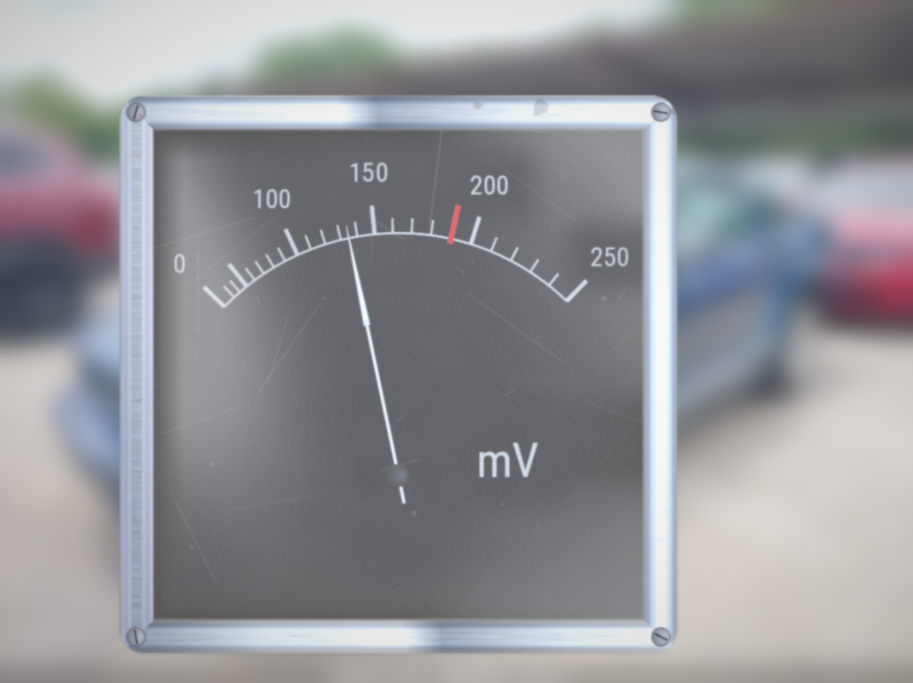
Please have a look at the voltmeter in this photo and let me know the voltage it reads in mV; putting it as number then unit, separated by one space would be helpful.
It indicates 135 mV
